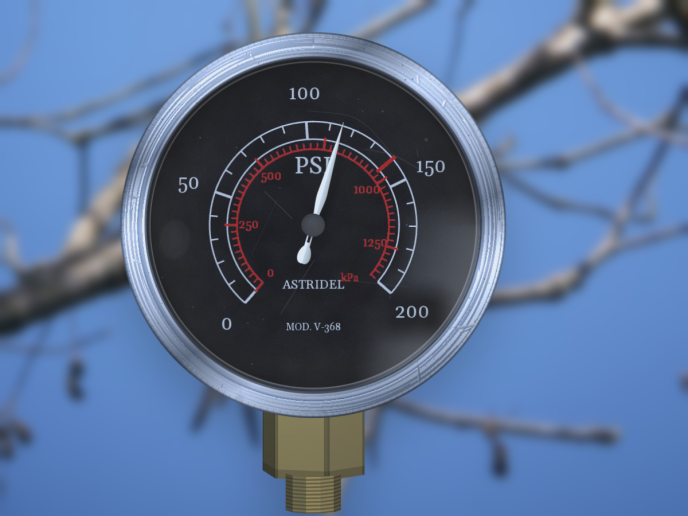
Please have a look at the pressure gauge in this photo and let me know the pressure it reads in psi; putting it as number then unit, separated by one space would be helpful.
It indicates 115 psi
